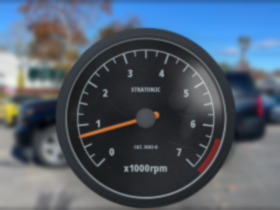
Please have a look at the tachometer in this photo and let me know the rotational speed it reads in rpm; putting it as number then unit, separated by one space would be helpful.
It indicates 750 rpm
